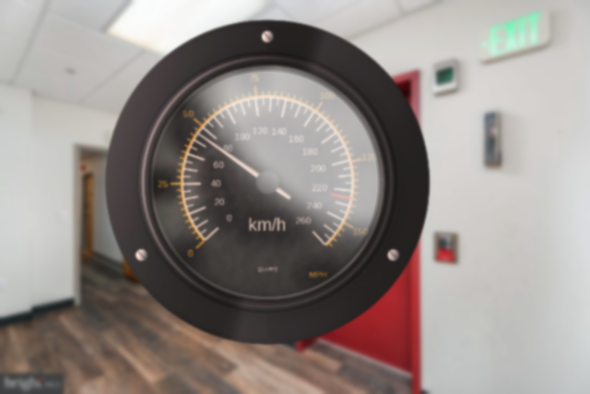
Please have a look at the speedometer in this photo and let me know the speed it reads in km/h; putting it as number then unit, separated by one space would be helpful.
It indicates 75 km/h
